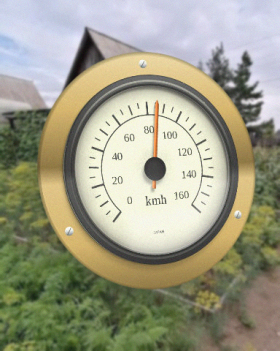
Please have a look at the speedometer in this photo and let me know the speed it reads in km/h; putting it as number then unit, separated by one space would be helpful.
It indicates 85 km/h
